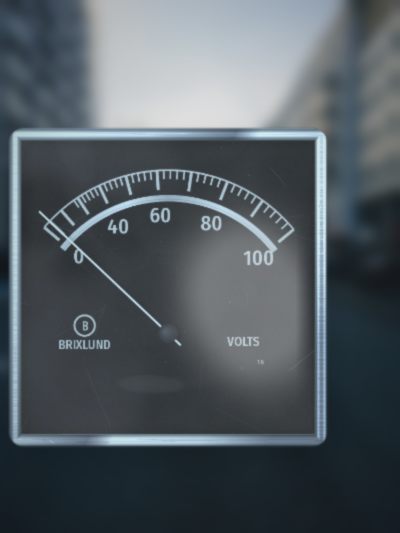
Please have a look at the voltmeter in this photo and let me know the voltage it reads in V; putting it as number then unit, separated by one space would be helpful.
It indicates 10 V
